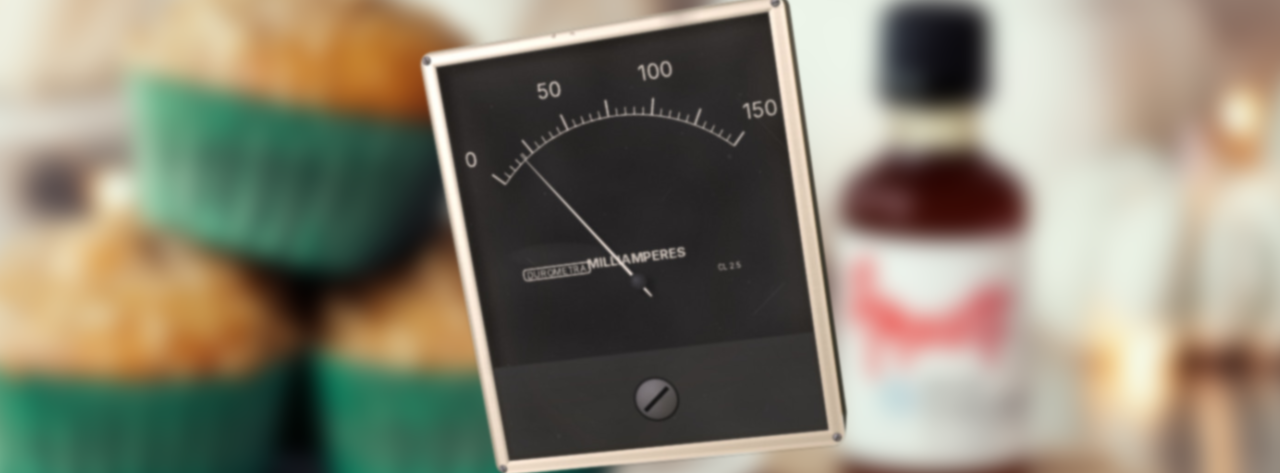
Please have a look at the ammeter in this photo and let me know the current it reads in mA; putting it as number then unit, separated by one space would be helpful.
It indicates 20 mA
